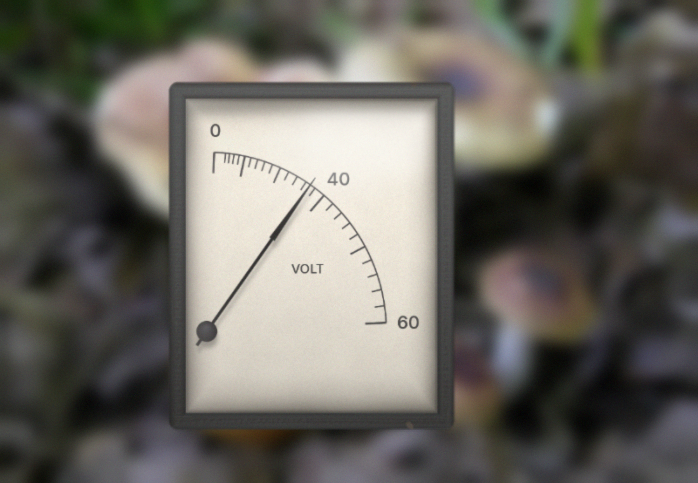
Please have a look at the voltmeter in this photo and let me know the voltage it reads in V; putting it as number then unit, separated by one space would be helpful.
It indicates 37 V
